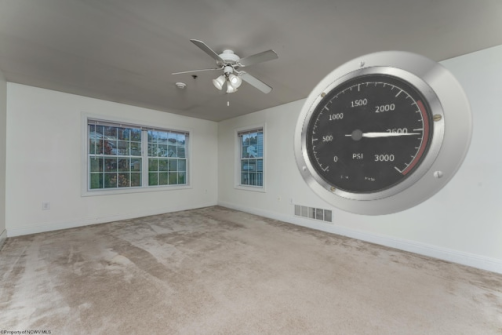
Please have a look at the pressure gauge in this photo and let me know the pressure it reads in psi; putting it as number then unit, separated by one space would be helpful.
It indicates 2550 psi
